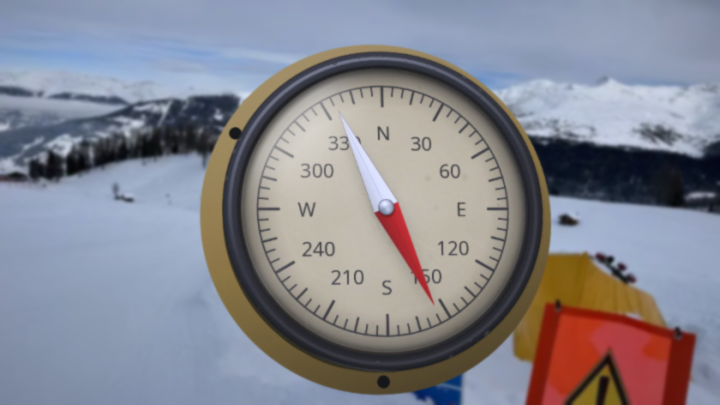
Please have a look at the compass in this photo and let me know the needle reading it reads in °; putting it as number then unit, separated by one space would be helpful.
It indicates 155 °
